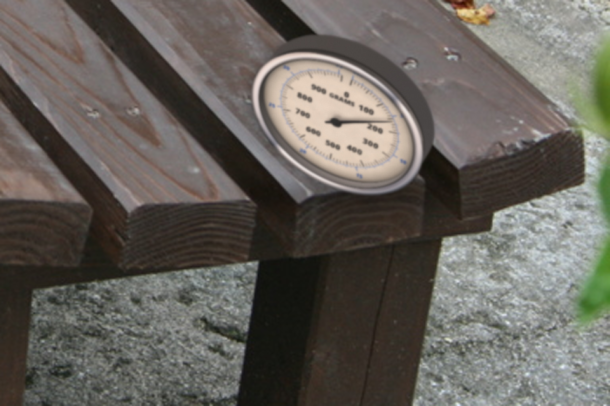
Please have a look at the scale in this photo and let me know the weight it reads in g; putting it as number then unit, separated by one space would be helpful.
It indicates 150 g
